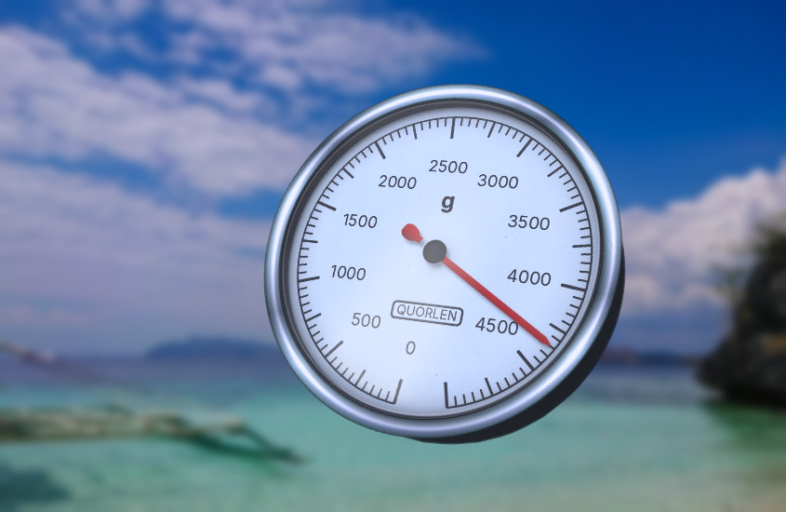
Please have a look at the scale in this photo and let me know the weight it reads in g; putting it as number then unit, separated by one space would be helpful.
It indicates 4350 g
